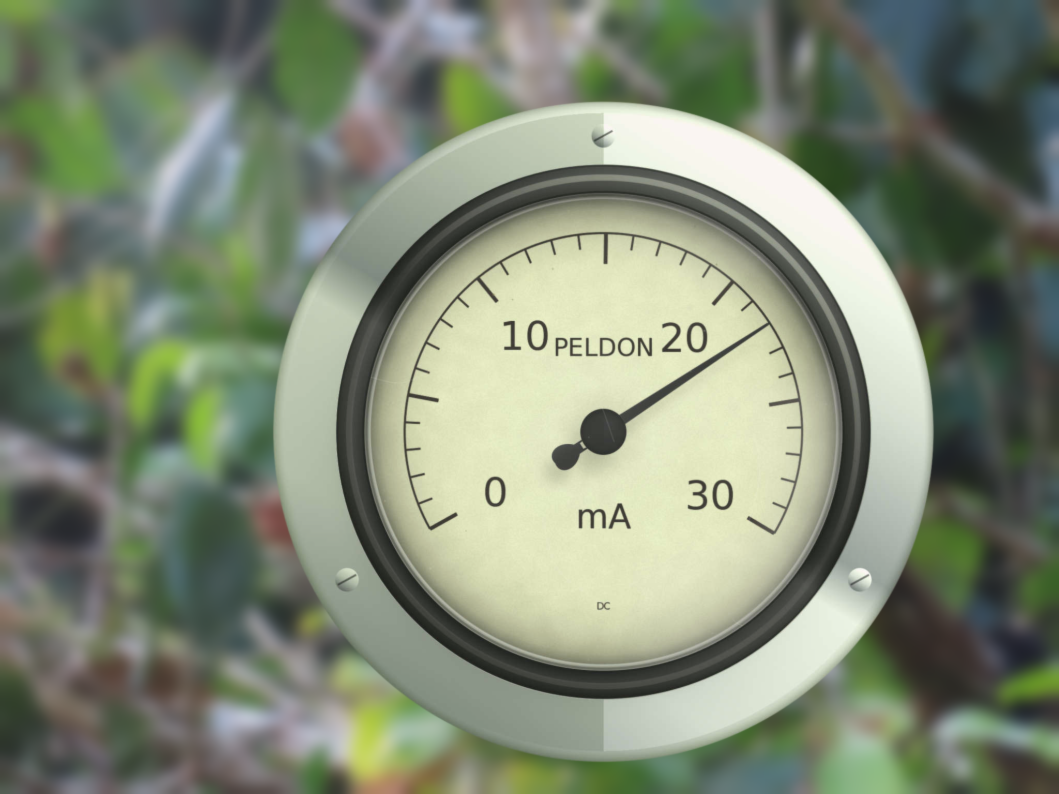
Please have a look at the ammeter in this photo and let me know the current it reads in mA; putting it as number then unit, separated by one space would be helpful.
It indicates 22 mA
